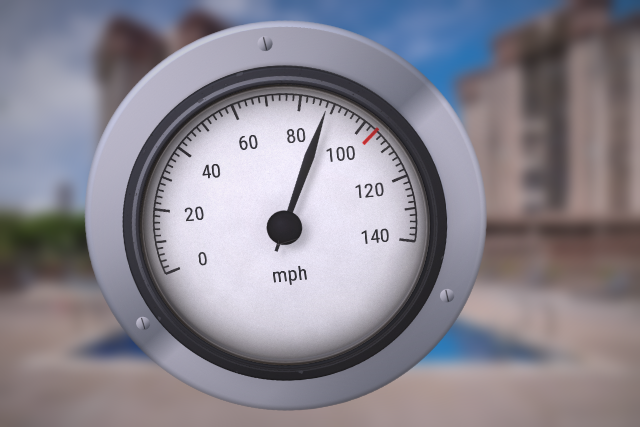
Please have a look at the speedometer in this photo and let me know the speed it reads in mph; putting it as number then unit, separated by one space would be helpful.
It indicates 88 mph
